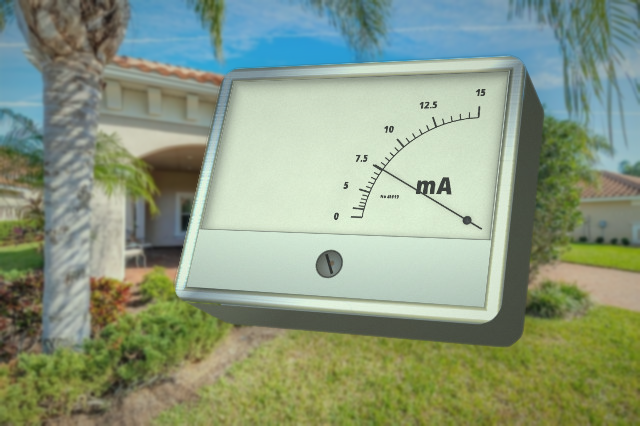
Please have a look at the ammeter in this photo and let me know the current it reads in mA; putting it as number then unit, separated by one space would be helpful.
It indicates 7.5 mA
